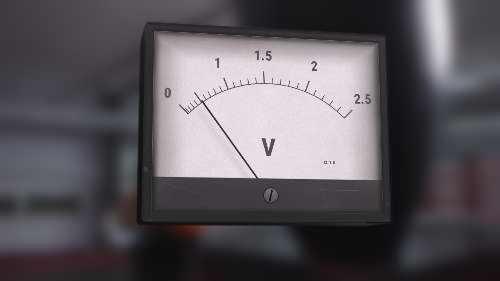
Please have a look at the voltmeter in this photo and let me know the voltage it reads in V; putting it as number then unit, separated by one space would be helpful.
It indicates 0.5 V
